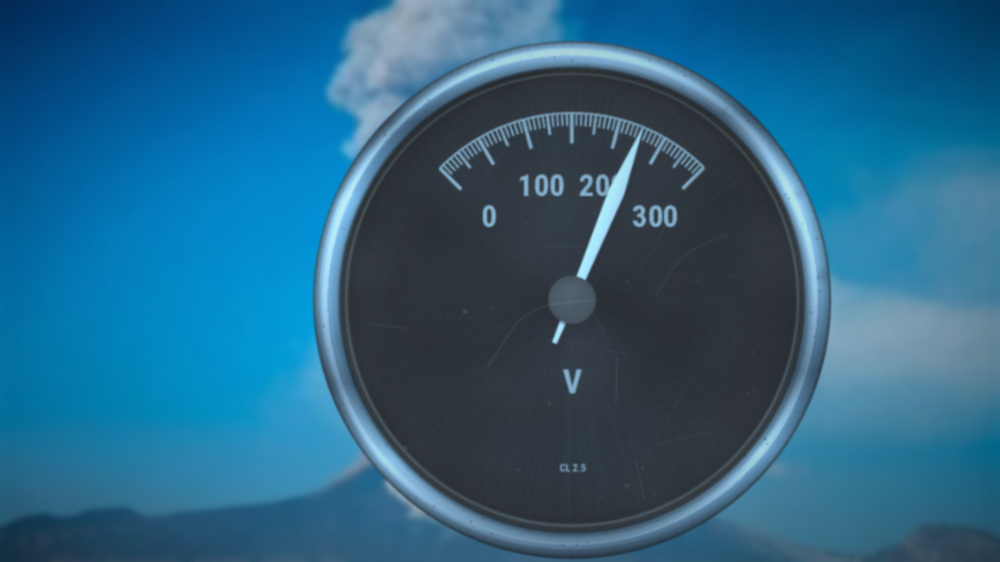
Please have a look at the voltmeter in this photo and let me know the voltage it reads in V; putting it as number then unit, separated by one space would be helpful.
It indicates 225 V
